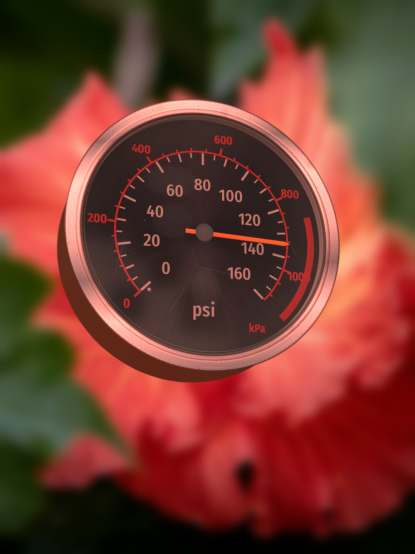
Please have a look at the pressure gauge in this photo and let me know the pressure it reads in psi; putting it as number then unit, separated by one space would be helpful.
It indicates 135 psi
